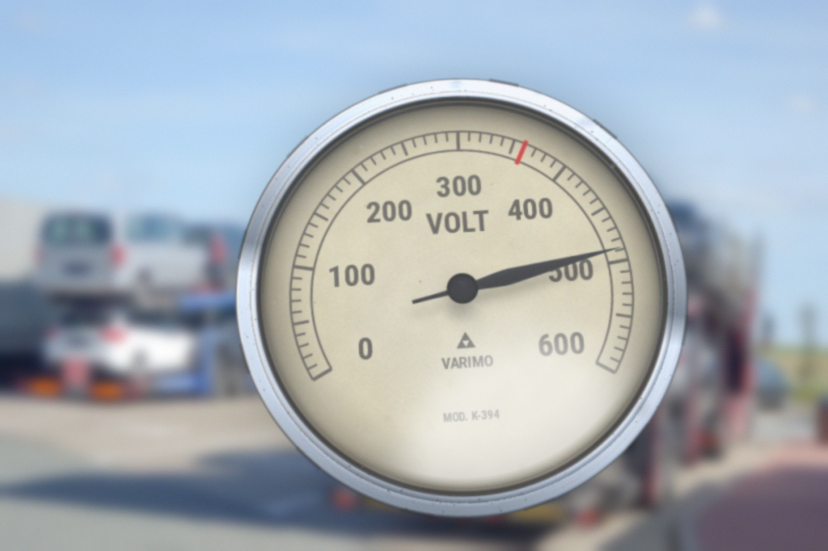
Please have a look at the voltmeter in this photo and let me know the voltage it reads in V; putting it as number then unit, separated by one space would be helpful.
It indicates 490 V
